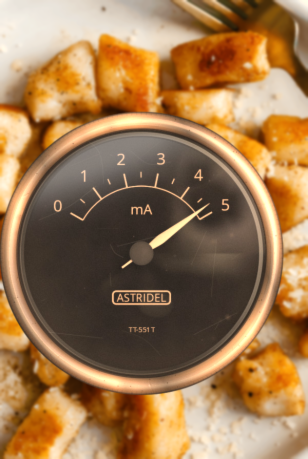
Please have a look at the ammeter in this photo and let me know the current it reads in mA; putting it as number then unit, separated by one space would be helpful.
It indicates 4.75 mA
